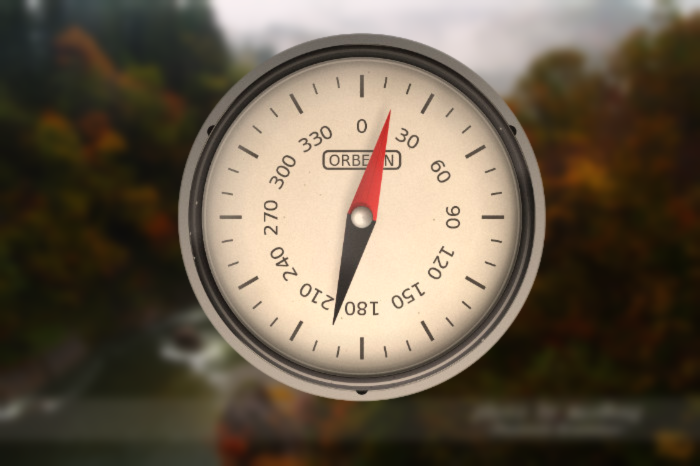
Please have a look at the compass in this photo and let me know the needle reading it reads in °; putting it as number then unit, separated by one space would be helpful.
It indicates 15 °
